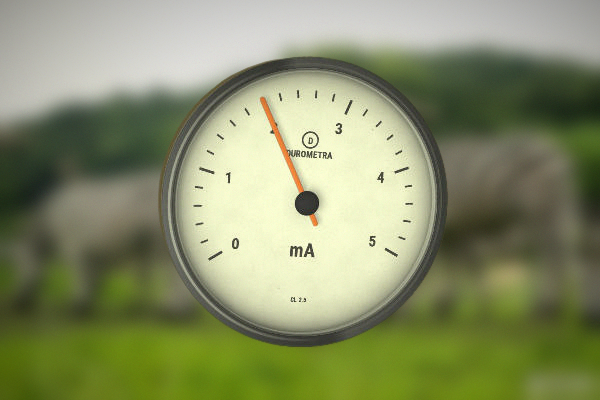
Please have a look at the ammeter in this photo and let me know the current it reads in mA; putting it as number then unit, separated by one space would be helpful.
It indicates 2 mA
